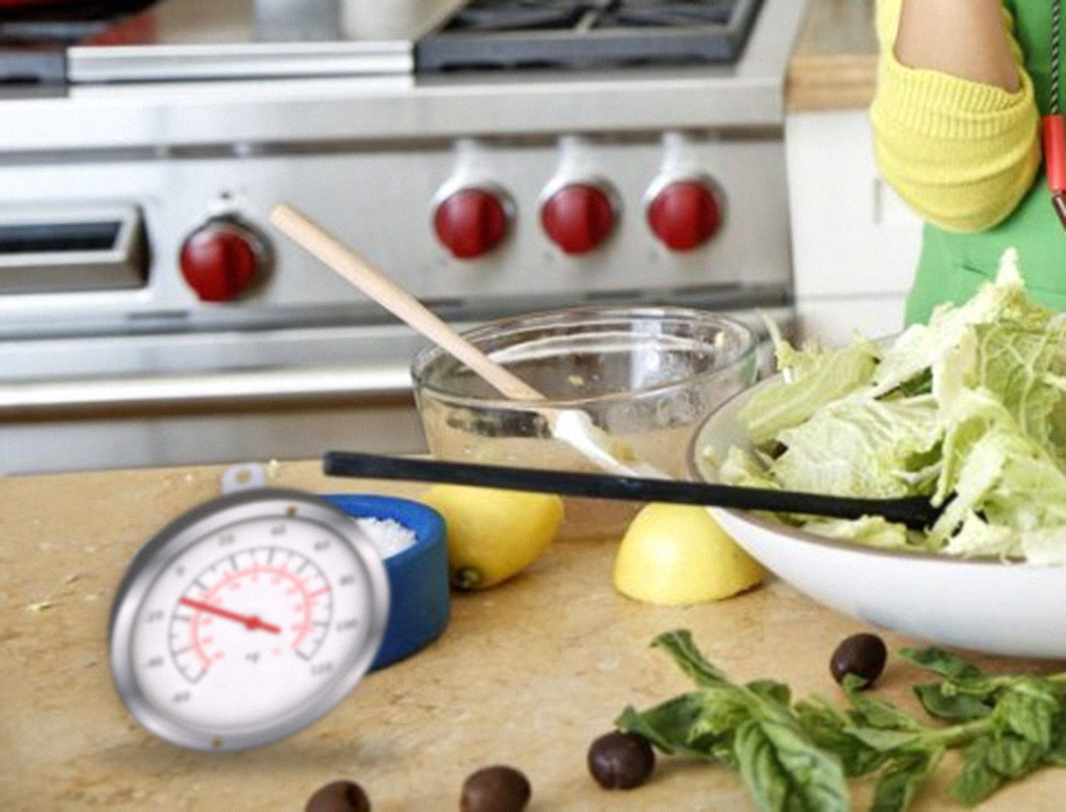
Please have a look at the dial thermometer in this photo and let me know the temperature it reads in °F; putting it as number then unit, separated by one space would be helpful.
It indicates -10 °F
